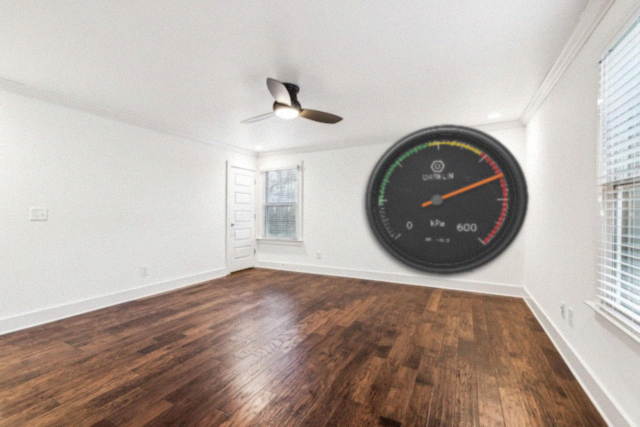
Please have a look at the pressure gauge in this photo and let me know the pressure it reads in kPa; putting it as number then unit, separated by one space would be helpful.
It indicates 450 kPa
